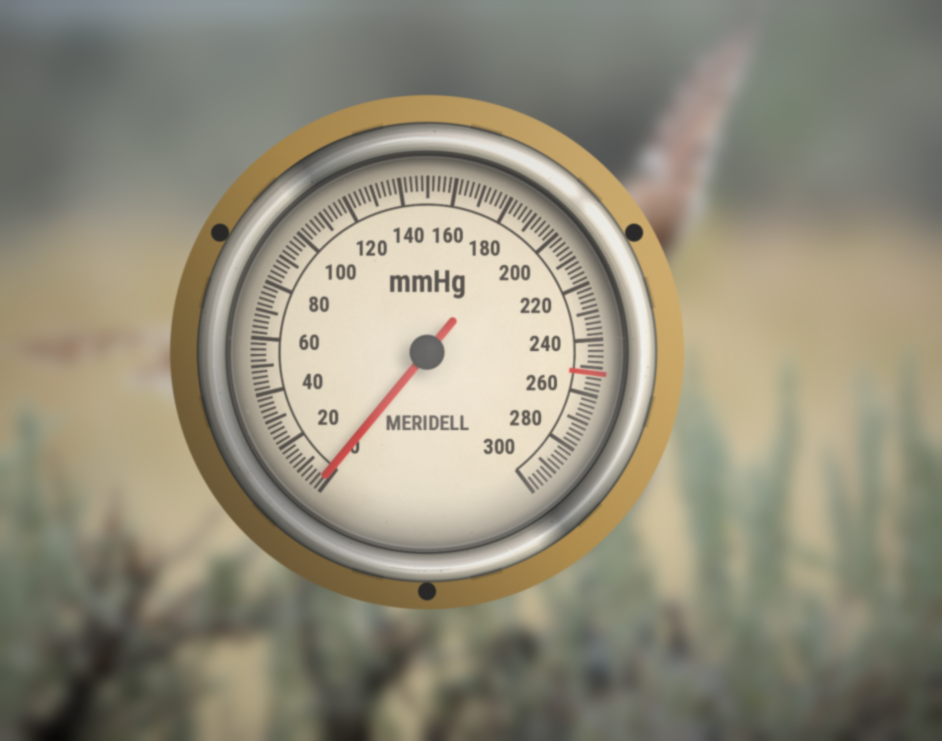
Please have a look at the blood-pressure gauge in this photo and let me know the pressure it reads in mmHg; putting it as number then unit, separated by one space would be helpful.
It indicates 2 mmHg
